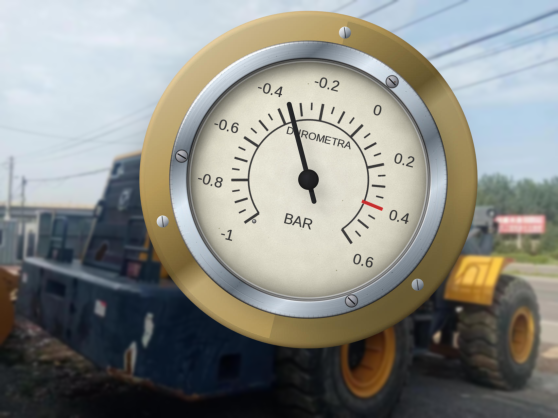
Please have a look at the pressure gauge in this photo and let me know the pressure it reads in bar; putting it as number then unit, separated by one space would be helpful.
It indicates -0.35 bar
